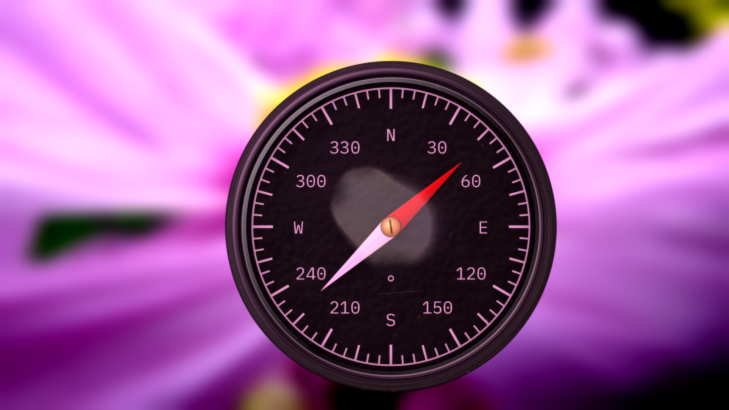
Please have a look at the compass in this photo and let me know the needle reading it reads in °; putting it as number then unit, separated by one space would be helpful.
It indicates 47.5 °
